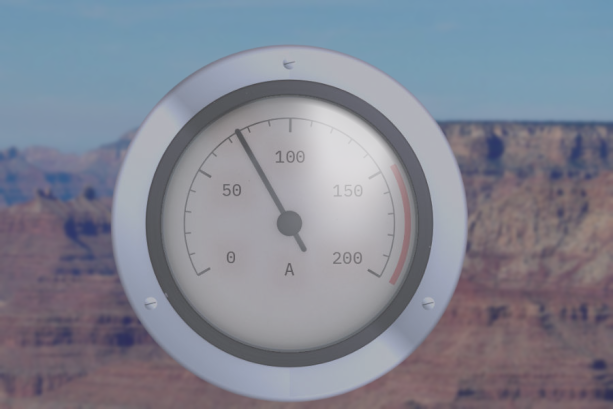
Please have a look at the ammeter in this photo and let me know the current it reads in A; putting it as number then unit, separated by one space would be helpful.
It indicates 75 A
